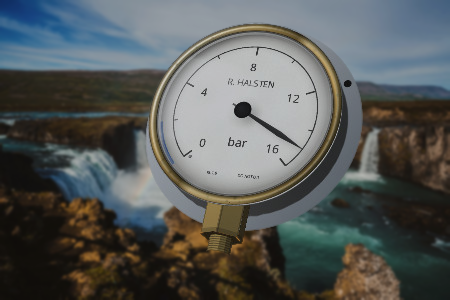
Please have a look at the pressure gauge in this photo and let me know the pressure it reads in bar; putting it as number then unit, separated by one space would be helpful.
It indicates 15 bar
